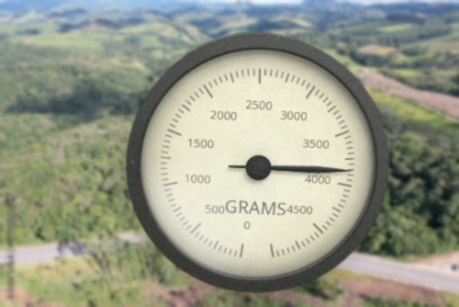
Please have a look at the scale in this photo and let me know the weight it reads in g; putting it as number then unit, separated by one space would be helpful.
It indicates 3850 g
